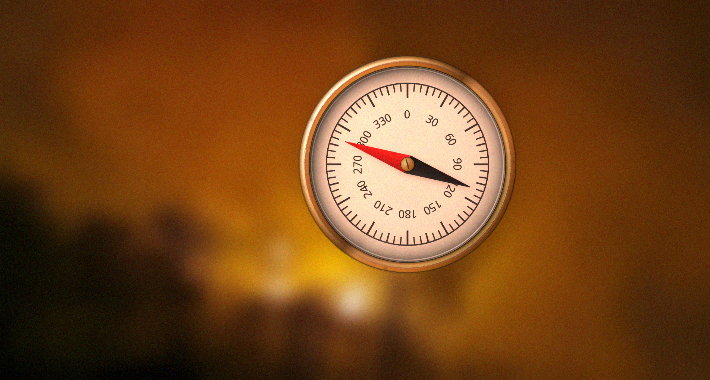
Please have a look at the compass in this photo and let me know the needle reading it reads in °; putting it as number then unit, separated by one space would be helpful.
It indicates 290 °
